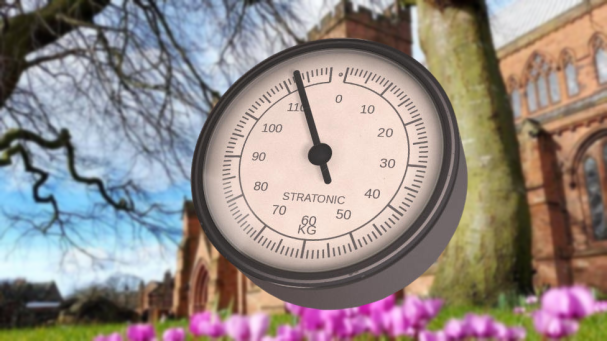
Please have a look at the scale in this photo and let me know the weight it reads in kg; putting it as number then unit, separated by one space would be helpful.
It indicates 113 kg
